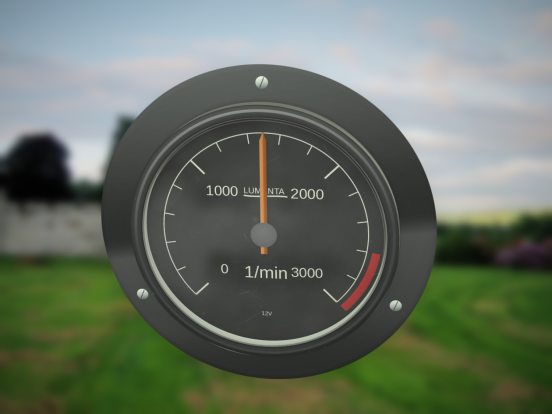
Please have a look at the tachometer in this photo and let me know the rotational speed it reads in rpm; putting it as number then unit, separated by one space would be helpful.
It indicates 1500 rpm
